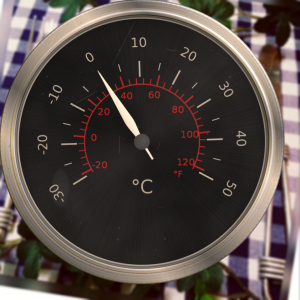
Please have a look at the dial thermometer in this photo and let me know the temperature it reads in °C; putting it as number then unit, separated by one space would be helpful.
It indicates 0 °C
